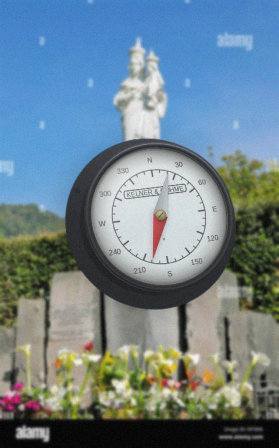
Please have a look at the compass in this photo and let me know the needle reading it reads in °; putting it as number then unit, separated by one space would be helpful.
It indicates 200 °
